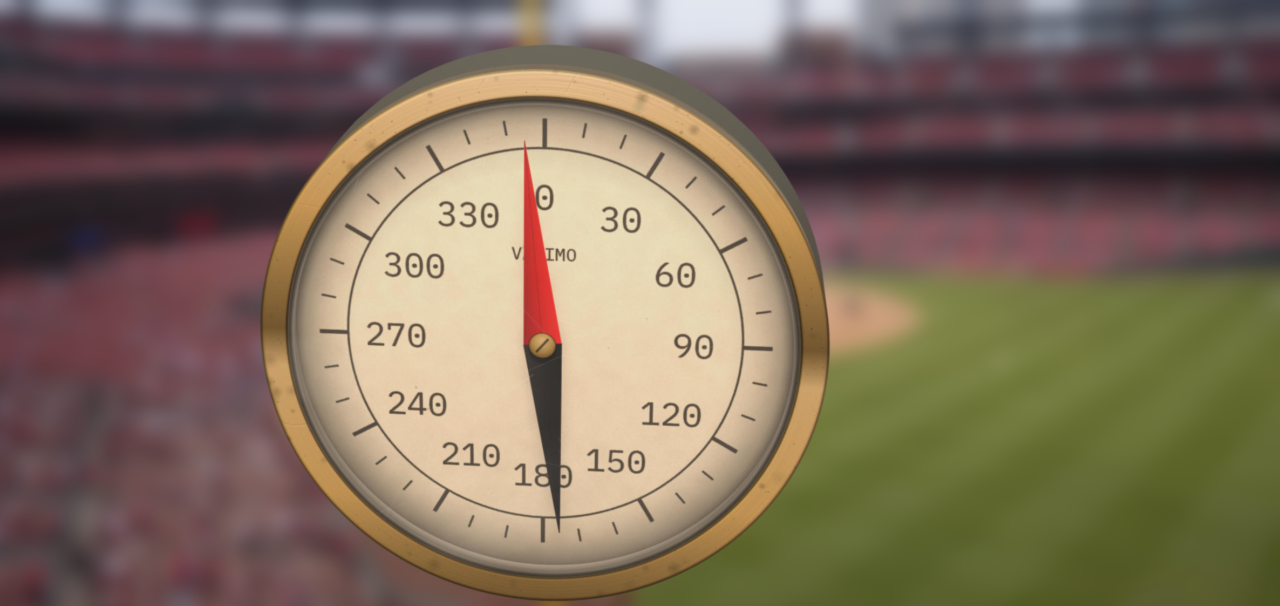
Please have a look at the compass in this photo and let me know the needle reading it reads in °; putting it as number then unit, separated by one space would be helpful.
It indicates 355 °
